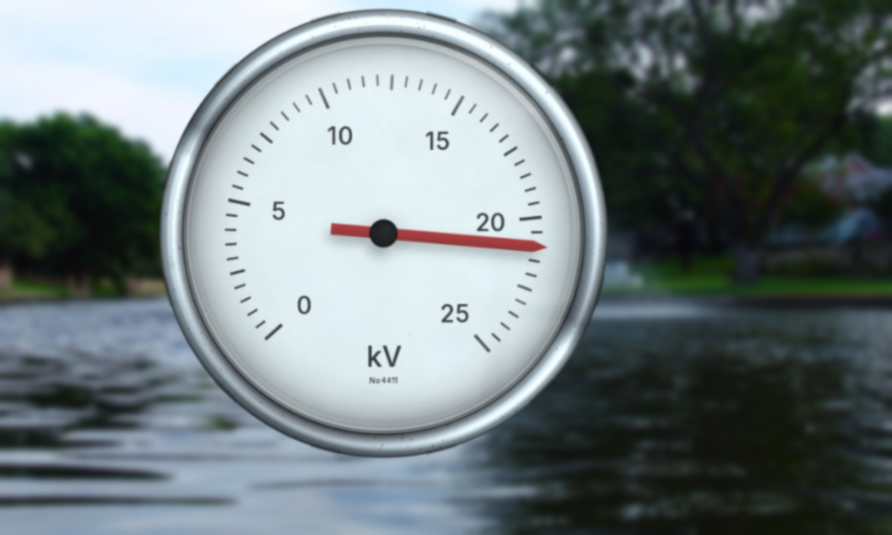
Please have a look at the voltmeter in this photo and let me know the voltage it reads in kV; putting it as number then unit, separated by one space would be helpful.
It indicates 21 kV
